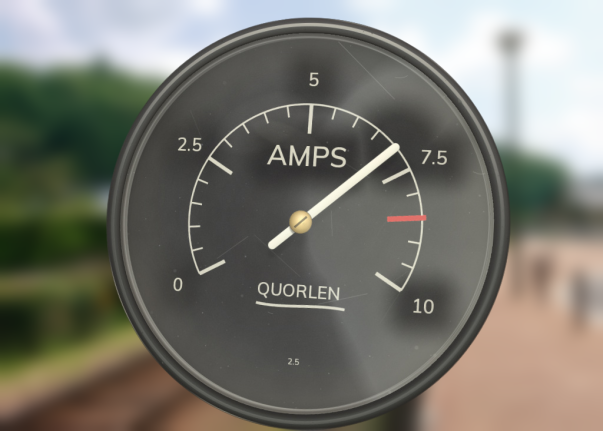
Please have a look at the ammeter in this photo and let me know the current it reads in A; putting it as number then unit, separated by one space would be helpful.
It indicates 7 A
